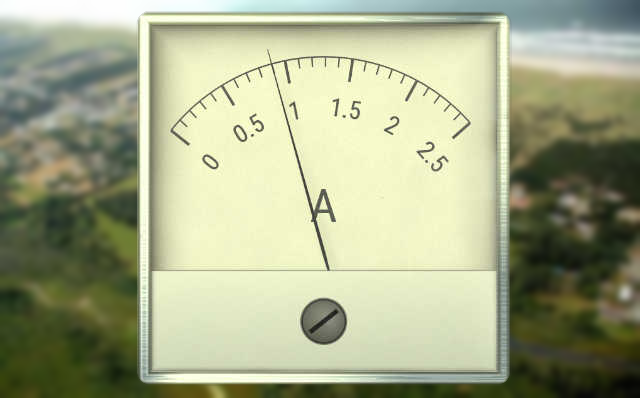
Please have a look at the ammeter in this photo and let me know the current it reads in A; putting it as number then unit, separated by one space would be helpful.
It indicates 0.9 A
